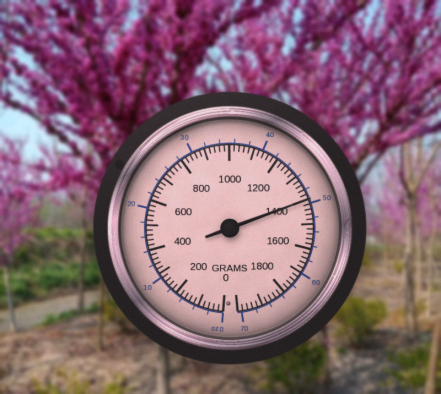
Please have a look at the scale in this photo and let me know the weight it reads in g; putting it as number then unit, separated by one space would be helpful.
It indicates 1400 g
